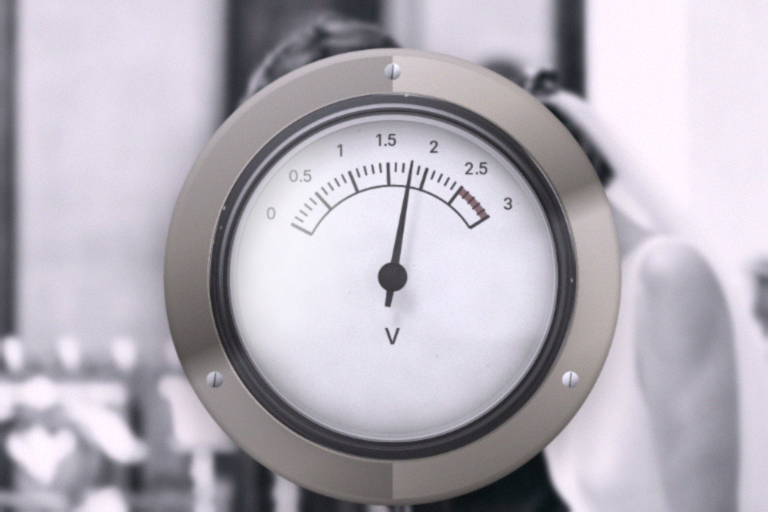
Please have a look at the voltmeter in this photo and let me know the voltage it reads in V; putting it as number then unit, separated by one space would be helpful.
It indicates 1.8 V
